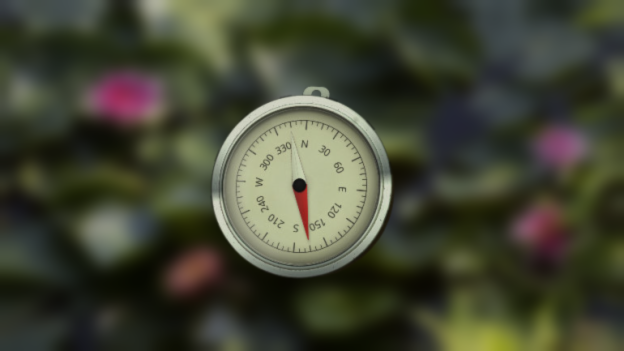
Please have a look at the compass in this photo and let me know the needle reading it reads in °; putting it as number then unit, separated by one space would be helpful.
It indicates 165 °
